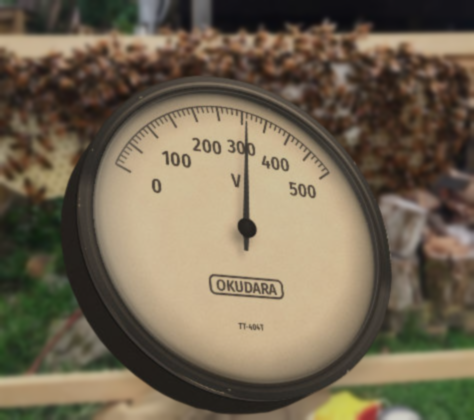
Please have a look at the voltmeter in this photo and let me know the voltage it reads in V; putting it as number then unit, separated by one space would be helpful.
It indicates 300 V
